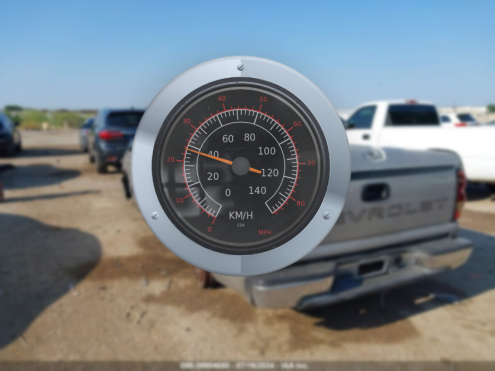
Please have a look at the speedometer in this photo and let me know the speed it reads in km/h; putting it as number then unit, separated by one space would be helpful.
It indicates 38 km/h
